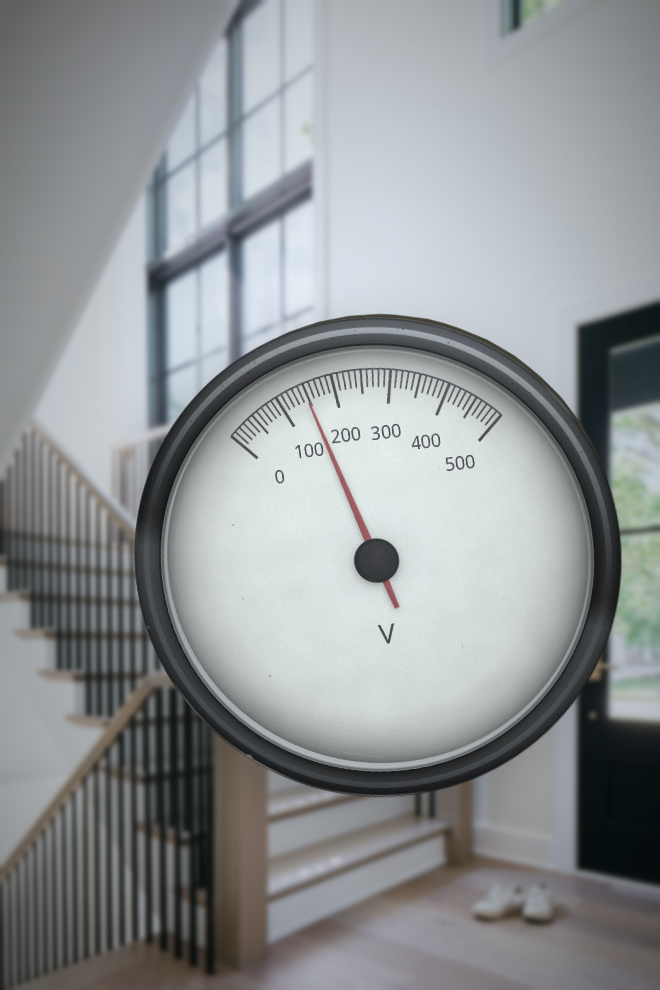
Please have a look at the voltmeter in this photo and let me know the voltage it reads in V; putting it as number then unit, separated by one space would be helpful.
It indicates 150 V
